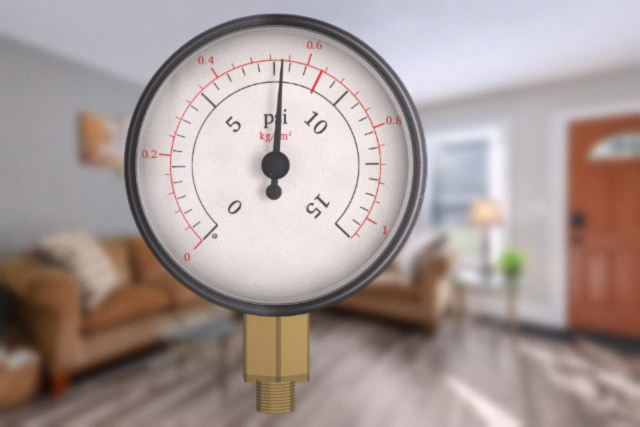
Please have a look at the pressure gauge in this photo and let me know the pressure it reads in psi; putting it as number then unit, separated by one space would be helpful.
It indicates 7.75 psi
